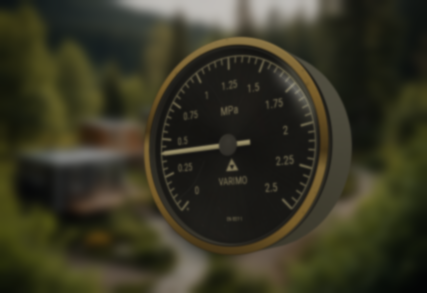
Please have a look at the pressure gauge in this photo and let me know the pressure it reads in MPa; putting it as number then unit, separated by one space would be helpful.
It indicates 0.4 MPa
